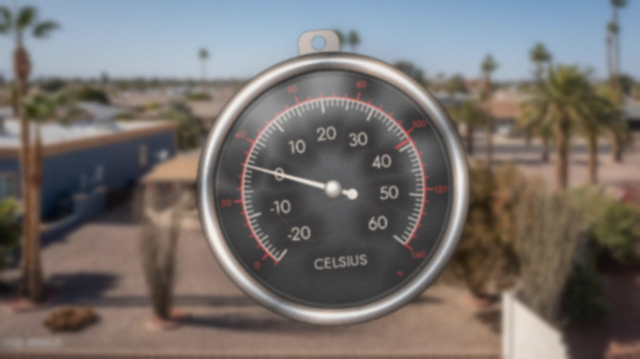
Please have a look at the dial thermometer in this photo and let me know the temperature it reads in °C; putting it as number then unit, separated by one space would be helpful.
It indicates 0 °C
